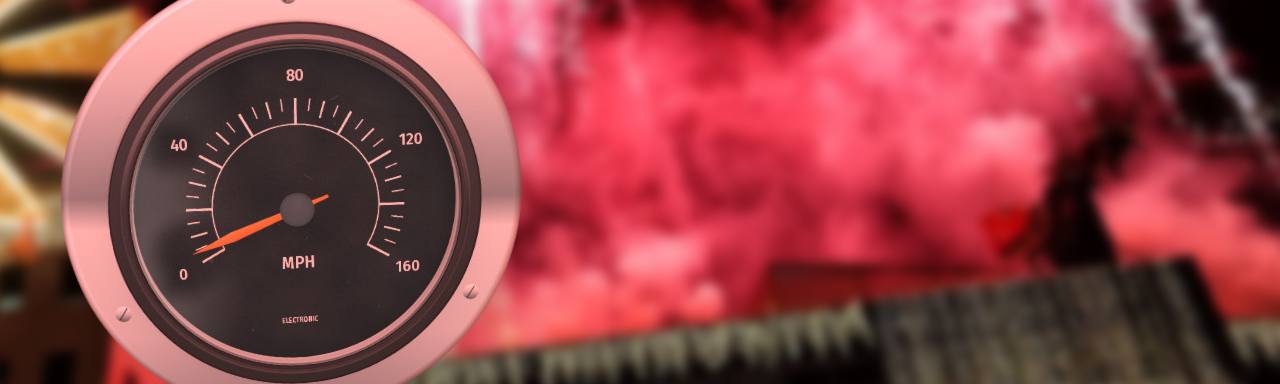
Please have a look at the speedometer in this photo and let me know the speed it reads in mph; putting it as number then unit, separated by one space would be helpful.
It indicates 5 mph
